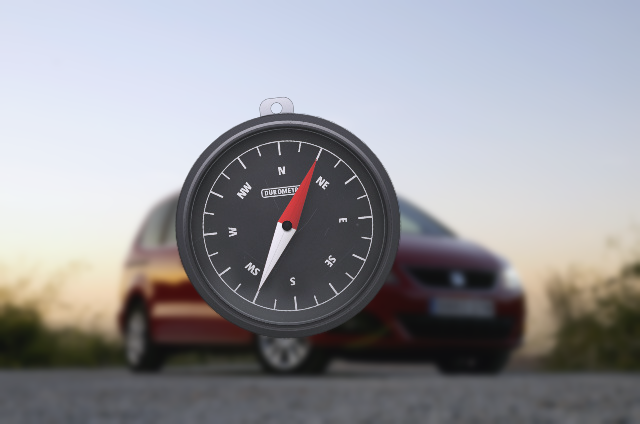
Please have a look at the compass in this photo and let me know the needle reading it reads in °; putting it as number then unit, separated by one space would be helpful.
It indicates 30 °
